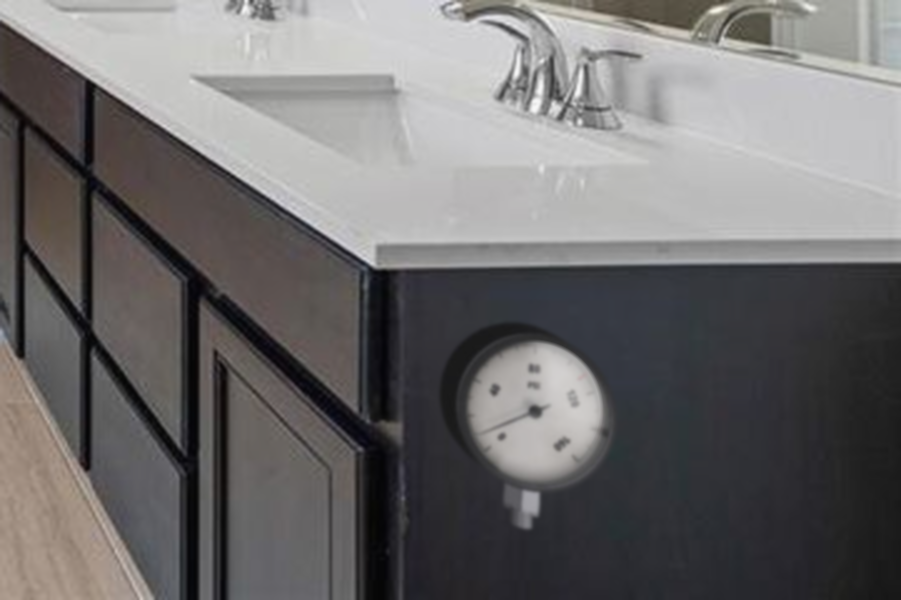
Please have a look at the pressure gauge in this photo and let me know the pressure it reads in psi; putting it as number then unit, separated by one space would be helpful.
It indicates 10 psi
